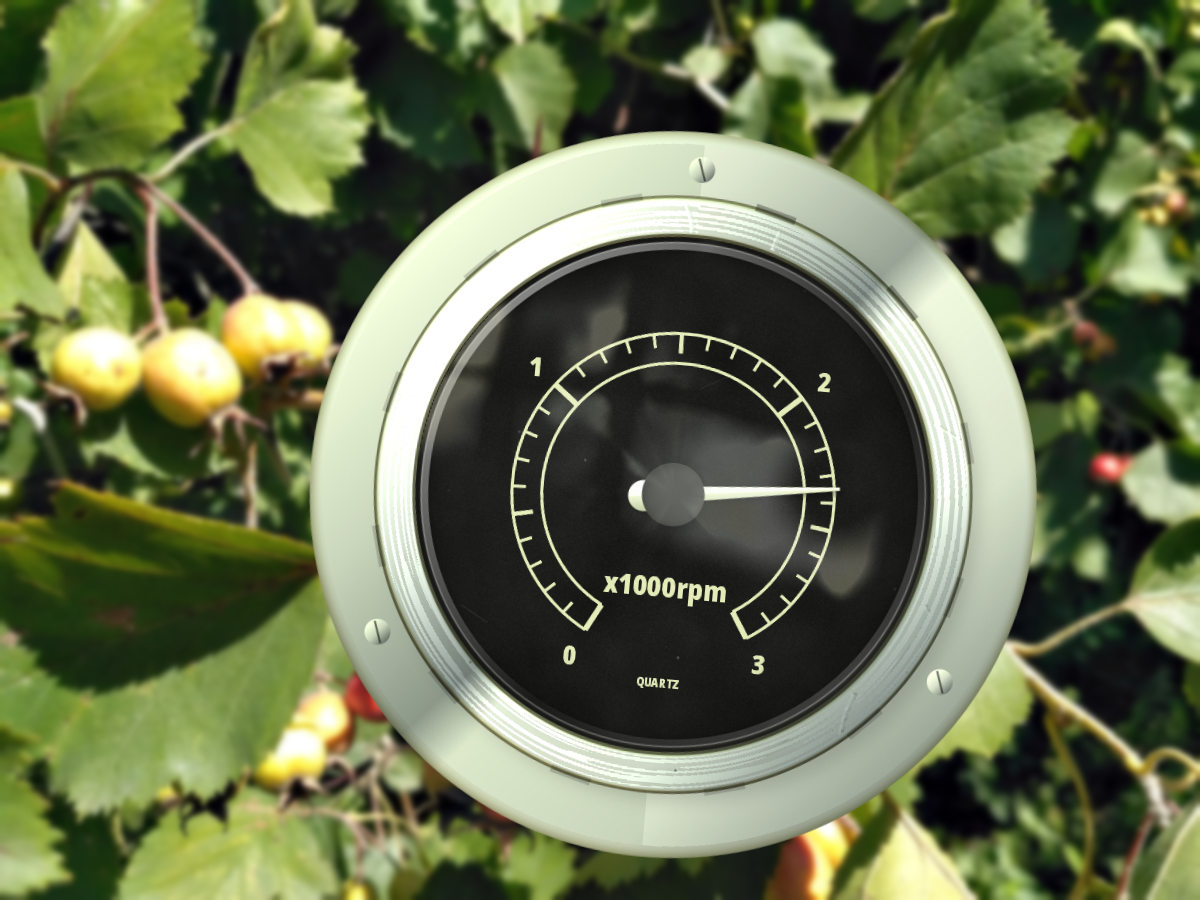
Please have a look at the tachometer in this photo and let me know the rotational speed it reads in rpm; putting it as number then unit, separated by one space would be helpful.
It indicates 2350 rpm
